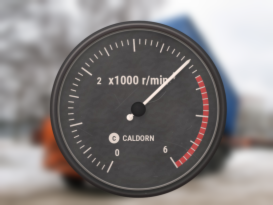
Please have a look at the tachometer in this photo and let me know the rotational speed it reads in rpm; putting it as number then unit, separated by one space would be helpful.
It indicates 4000 rpm
